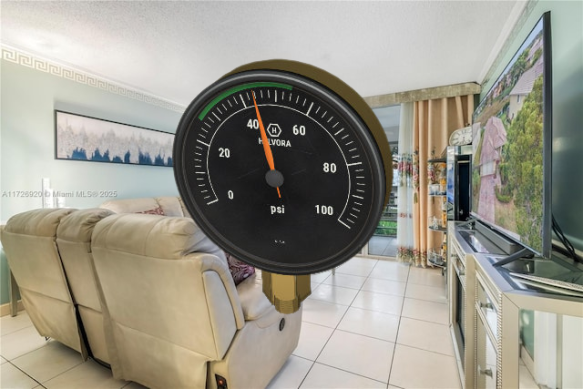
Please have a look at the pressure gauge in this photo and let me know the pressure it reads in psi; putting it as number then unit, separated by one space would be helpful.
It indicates 44 psi
